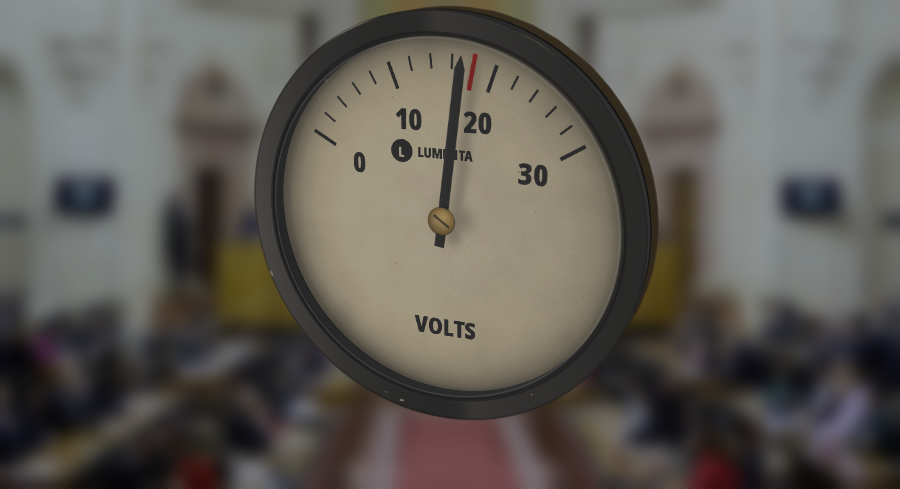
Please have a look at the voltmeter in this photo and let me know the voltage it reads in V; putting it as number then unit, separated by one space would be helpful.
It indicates 17 V
